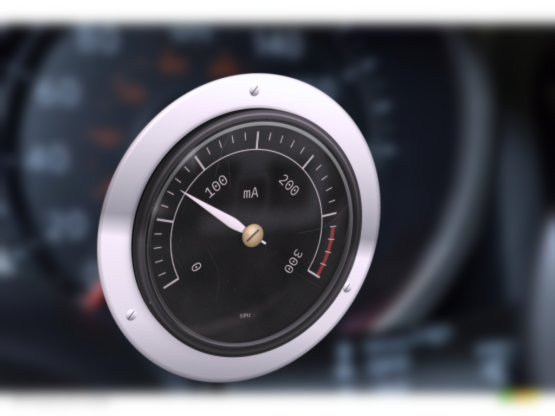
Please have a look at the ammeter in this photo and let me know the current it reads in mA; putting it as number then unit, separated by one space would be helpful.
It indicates 75 mA
